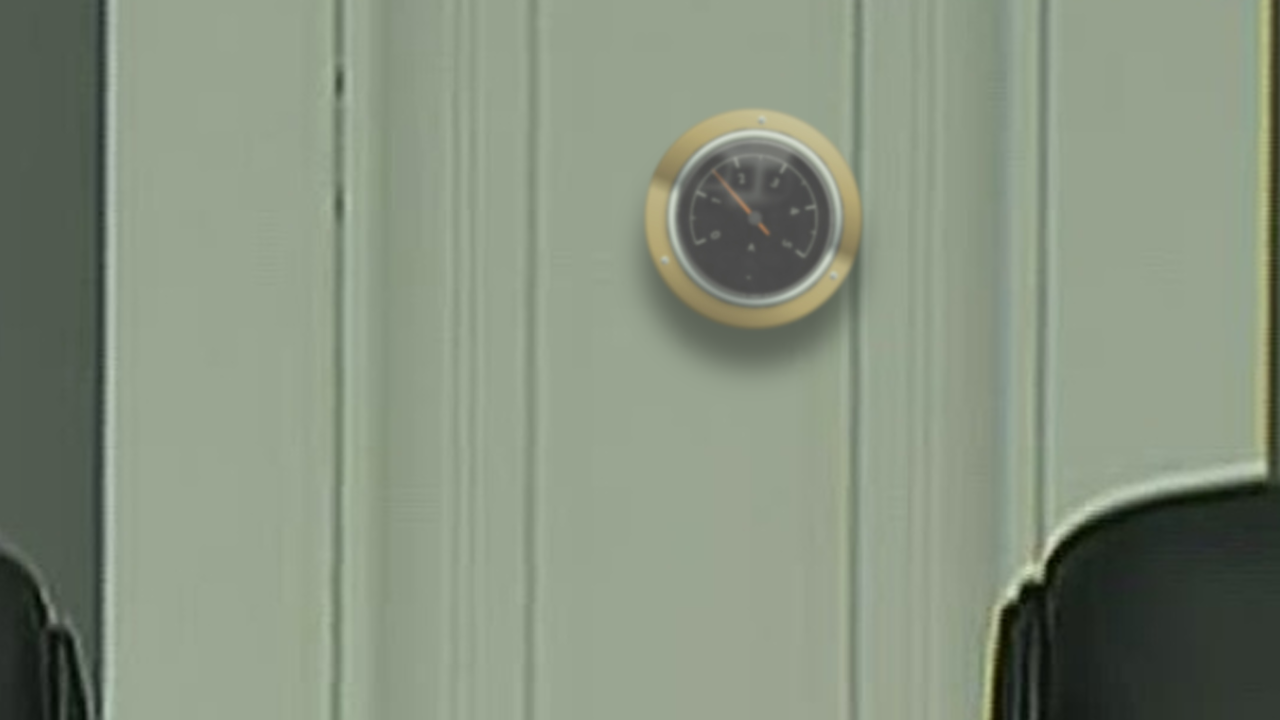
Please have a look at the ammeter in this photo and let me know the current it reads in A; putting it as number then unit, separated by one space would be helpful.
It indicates 1.5 A
